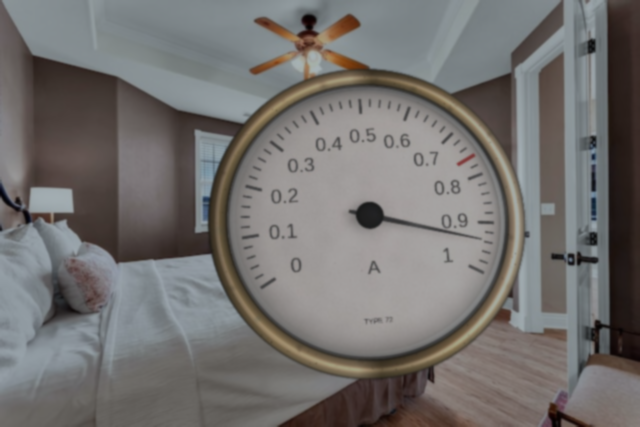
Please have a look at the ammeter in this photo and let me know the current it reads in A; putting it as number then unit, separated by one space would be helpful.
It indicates 0.94 A
